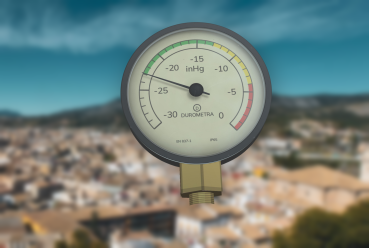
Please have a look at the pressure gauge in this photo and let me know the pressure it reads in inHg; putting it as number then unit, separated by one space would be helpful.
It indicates -23 inHg
